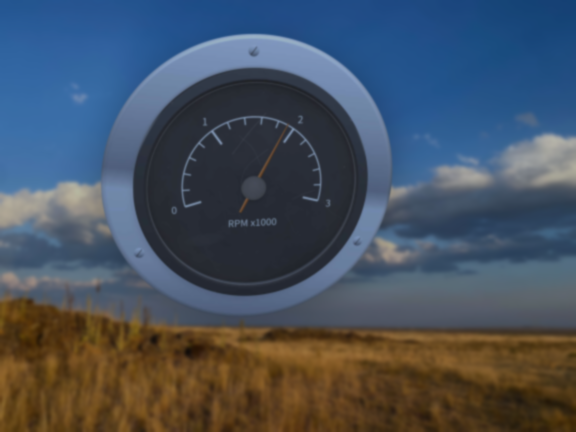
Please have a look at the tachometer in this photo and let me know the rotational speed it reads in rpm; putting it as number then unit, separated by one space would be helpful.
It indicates 1900 rpm
